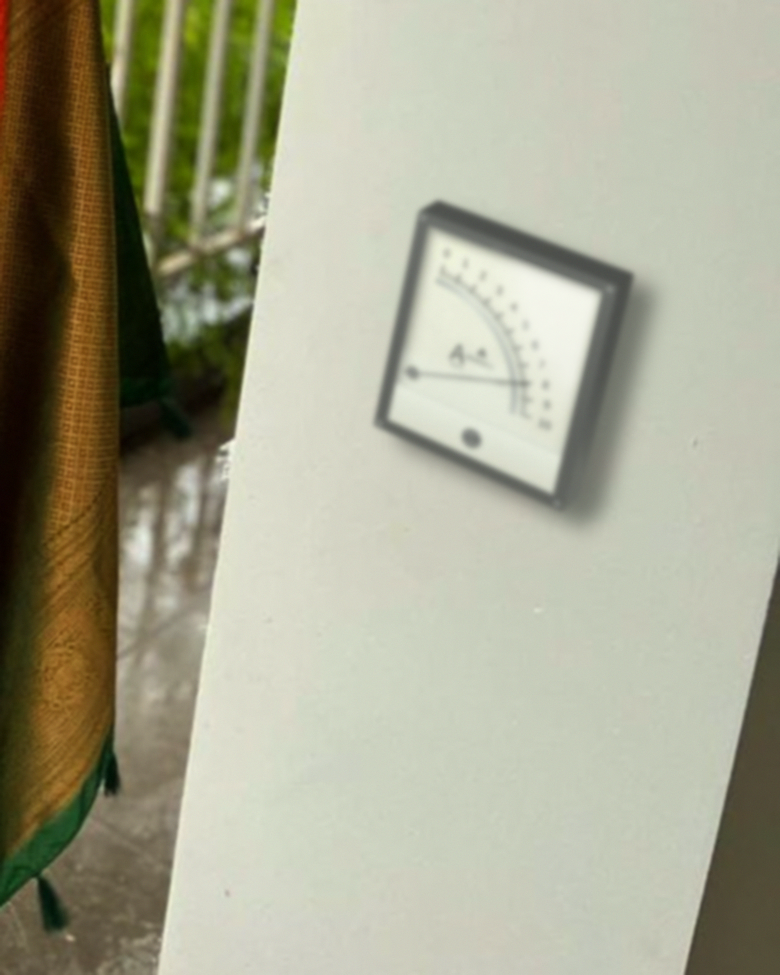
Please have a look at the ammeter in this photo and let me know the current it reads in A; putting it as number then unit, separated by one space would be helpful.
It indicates 8 A
